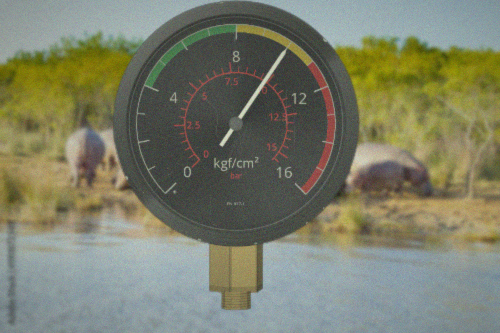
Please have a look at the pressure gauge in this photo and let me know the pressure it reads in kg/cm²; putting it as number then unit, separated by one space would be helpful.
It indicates 10 kg/cm²
